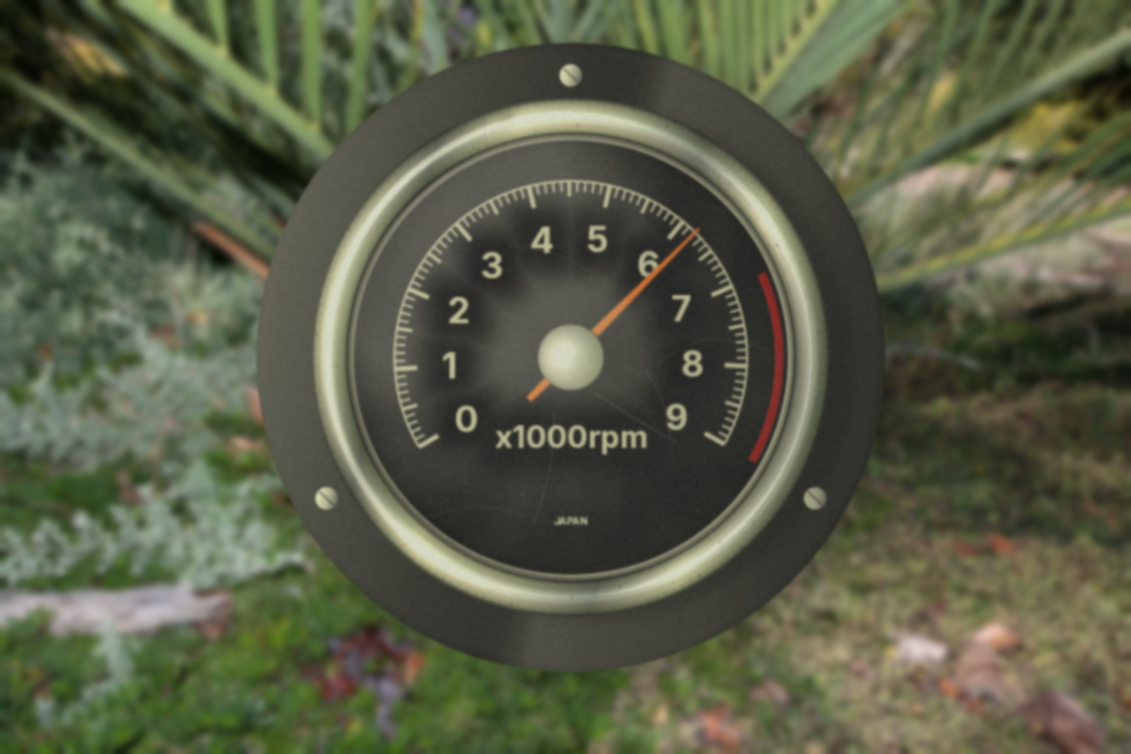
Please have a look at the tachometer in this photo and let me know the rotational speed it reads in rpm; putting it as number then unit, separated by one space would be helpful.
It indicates 6200 rpm
